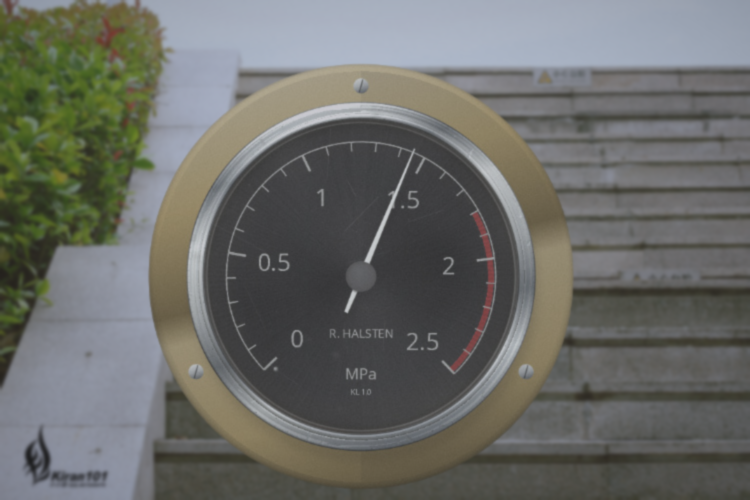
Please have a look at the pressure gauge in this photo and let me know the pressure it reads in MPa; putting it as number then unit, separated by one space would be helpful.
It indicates 1.45 MPa
